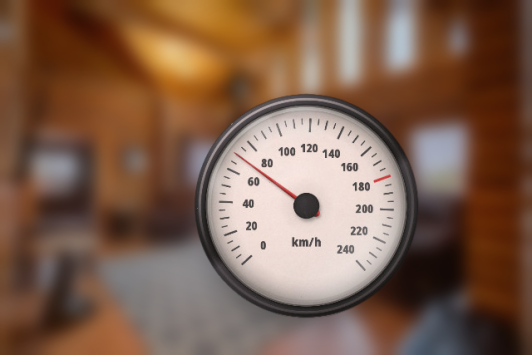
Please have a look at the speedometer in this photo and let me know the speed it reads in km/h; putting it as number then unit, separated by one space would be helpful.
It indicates 70 km/h
